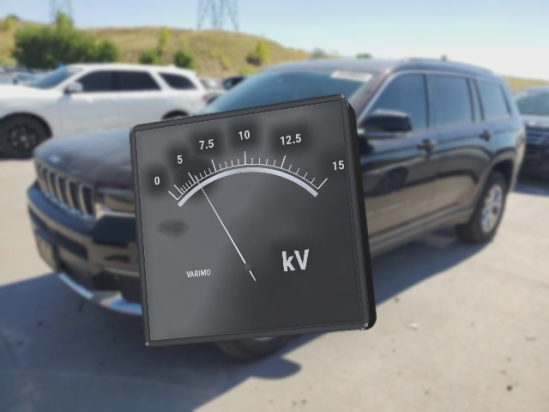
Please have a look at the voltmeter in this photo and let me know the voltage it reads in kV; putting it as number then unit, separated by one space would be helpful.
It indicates 5.5 kV
